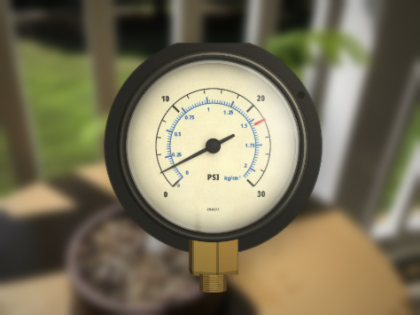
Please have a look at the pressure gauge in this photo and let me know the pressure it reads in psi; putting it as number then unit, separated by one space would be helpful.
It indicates 2 psi
